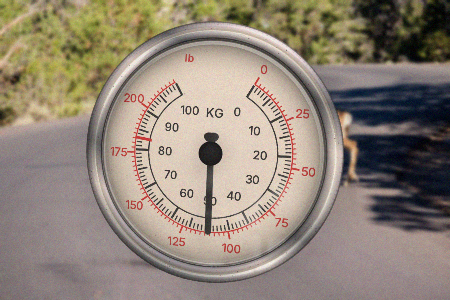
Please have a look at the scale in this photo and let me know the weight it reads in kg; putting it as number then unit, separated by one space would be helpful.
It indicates 50 kg
